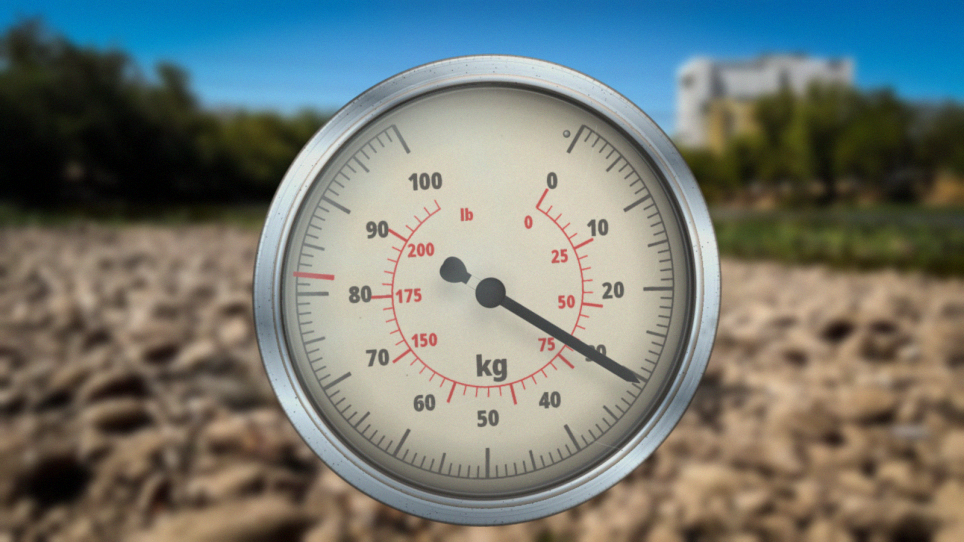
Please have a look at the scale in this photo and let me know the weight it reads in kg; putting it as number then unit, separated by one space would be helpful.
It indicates 30.5 kg
